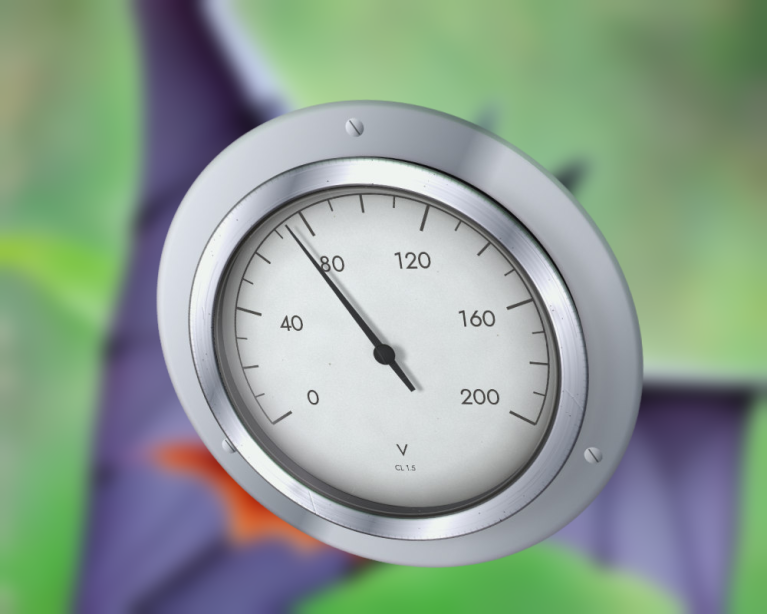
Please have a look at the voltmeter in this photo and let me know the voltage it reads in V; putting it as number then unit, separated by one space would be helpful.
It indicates 75 V
